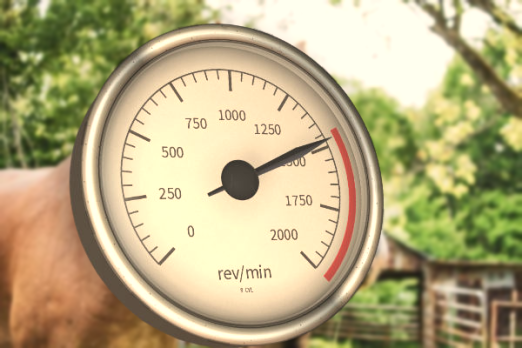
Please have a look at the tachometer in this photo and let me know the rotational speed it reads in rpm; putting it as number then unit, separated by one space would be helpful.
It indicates 1475 rpm
